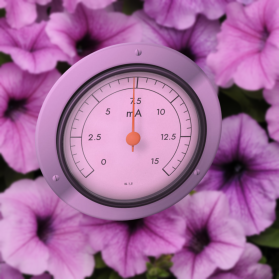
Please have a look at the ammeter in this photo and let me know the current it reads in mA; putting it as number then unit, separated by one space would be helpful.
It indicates 7.25 mA
